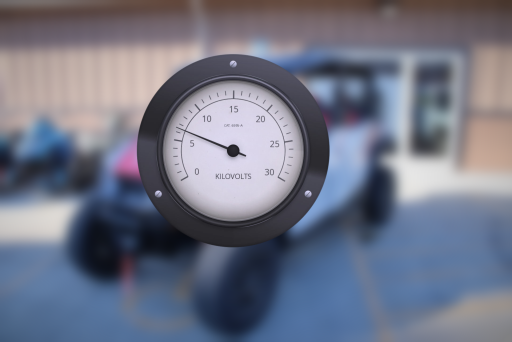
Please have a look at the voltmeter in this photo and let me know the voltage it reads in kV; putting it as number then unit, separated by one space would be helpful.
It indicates 6.5 kV
